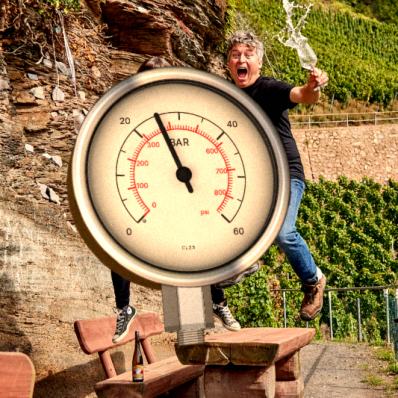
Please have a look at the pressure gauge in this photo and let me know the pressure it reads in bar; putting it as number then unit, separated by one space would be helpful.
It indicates 25 bar
